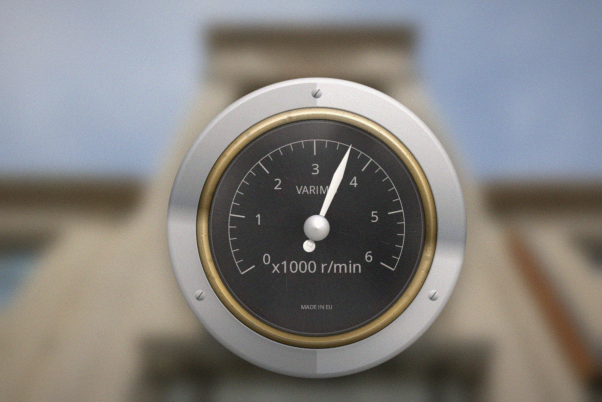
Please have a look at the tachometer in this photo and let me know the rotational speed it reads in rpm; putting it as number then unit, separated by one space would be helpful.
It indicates 3600 rpm
